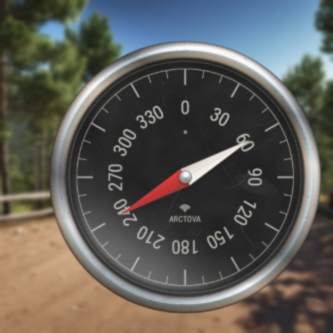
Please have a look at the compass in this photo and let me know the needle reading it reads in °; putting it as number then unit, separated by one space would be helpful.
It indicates 240 °
